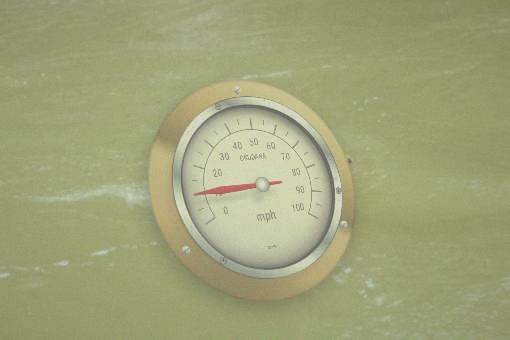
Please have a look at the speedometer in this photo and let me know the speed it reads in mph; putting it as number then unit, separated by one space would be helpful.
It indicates 10 mph
